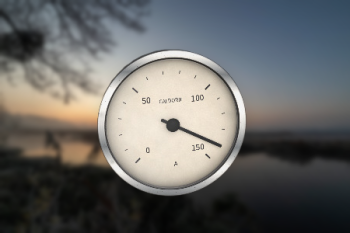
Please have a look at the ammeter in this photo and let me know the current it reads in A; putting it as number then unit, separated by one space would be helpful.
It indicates 140 A
